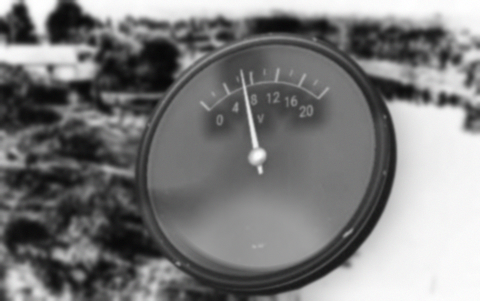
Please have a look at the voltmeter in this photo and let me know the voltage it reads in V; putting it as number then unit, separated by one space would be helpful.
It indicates 7 V
